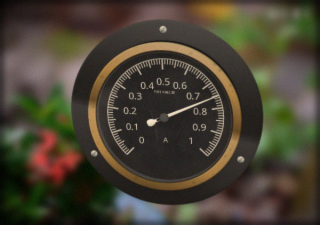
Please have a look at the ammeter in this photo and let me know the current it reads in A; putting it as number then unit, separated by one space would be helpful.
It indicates 0.75 A
